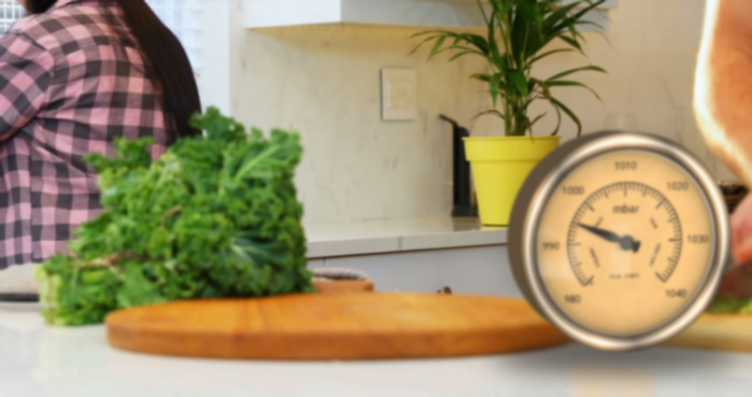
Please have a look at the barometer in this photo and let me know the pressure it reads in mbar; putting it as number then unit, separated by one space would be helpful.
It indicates 995 mbar
